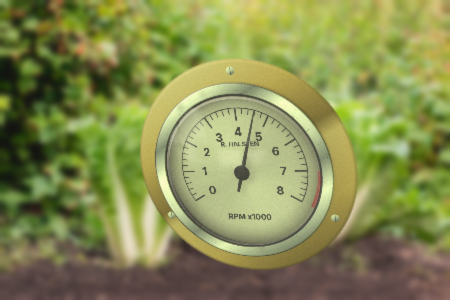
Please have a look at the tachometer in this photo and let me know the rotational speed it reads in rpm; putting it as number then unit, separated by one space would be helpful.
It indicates 4600 rpm
